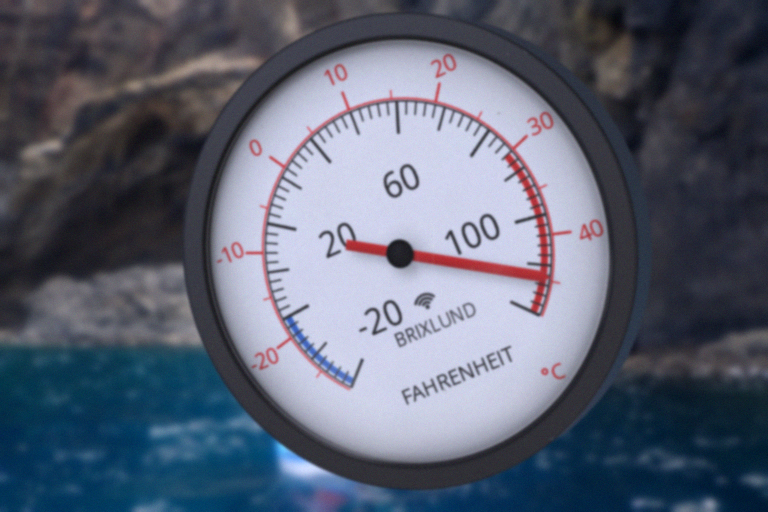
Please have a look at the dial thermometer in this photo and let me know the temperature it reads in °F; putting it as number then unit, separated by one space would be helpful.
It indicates 112 °F
